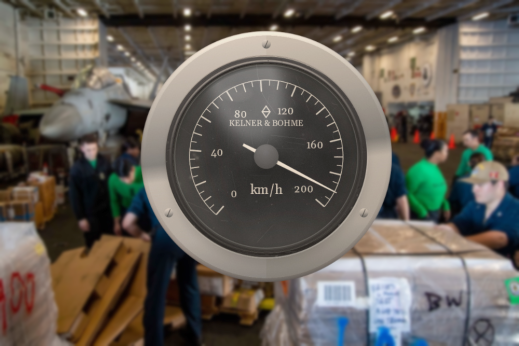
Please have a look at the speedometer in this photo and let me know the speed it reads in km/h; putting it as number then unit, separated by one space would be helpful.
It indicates 190 km/h
